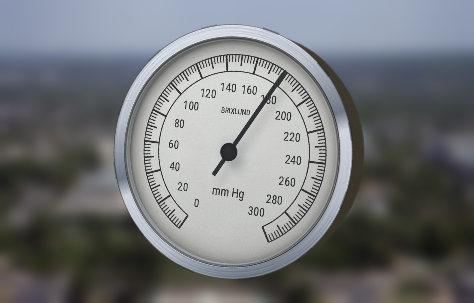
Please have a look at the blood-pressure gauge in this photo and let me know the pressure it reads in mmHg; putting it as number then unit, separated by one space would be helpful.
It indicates 180 mmHg
